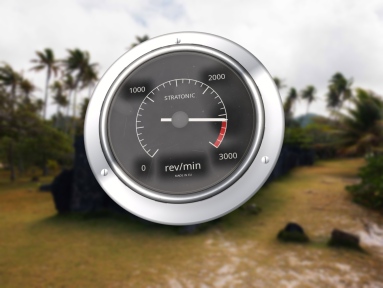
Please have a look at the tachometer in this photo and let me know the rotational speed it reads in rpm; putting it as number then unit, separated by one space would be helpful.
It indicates 2600 rpm
